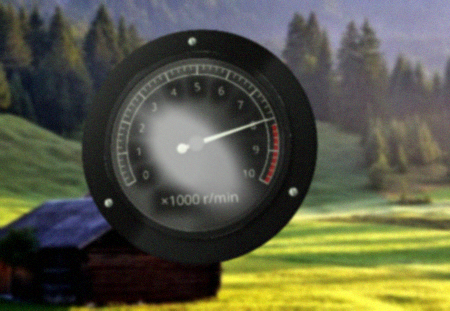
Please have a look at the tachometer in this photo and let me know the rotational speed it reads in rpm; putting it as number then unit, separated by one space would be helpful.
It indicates 8000 rpm
